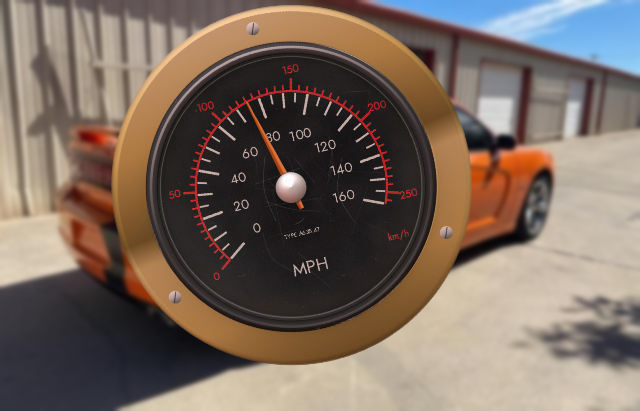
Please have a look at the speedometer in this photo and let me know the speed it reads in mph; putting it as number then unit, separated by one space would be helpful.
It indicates 75 mph
